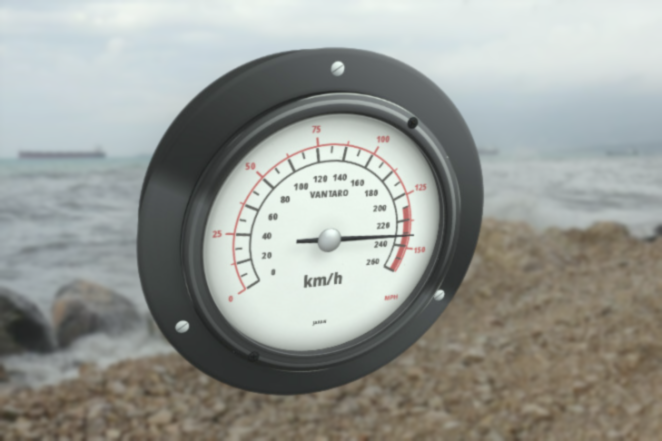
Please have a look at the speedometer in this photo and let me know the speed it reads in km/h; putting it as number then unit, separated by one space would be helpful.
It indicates 230 km/h
